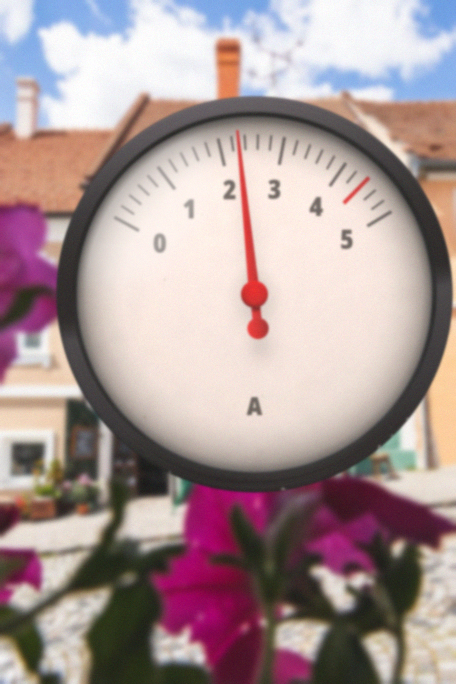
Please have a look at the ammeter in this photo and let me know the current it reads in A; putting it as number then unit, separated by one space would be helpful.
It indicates 2.3 A
